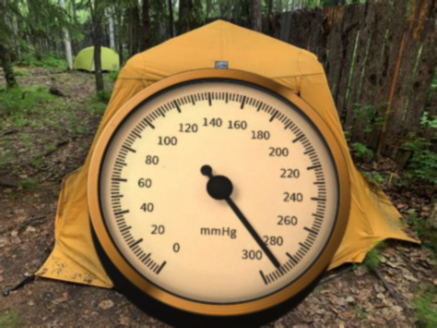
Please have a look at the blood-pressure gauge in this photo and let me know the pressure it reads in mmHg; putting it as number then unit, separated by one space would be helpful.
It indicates 290 mmHg
